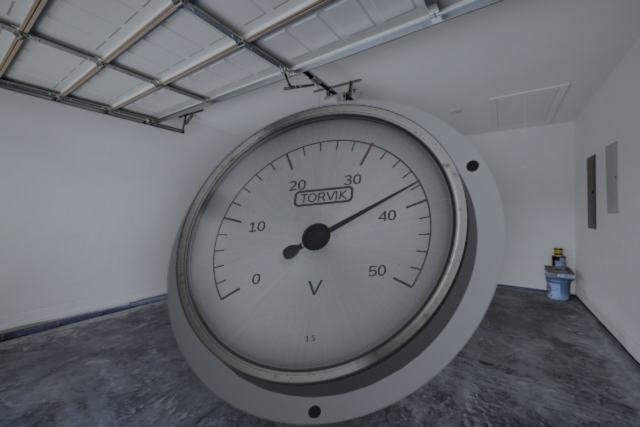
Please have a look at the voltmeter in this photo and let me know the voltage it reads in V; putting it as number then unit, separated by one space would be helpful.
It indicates 38 V
